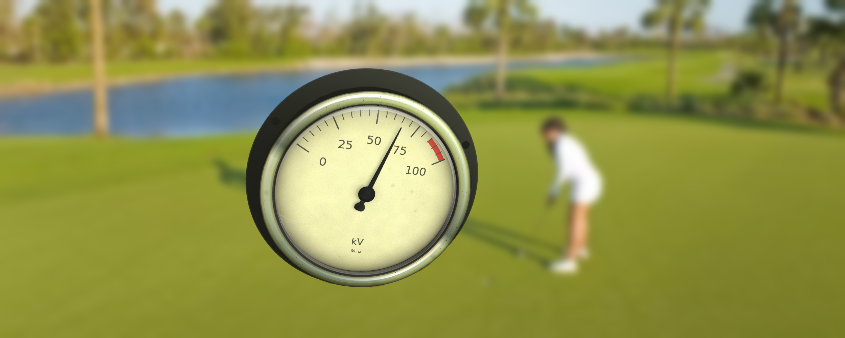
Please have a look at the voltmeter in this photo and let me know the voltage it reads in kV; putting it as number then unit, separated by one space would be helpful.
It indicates 65 kV
